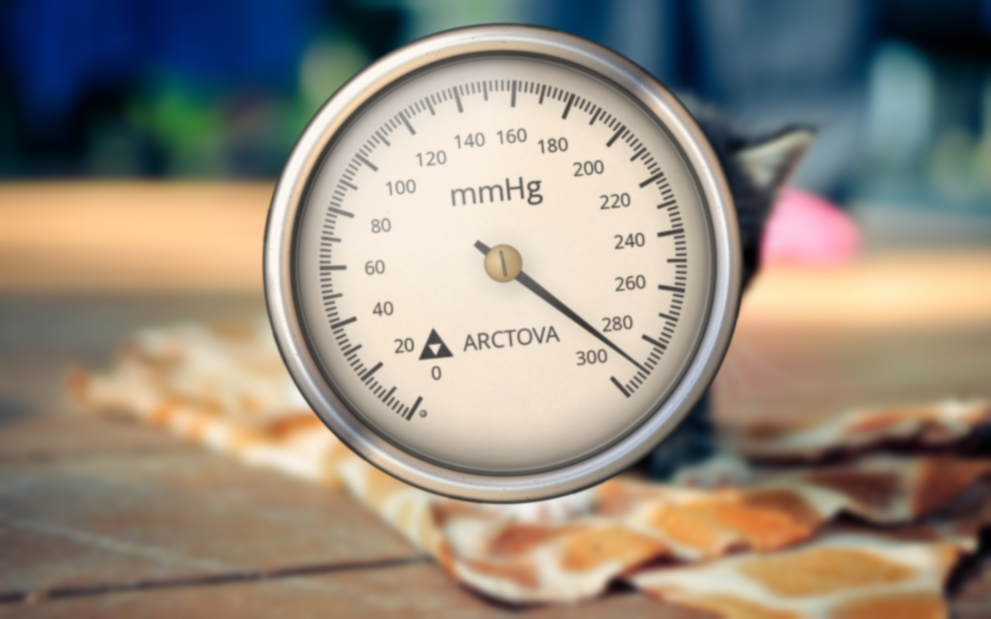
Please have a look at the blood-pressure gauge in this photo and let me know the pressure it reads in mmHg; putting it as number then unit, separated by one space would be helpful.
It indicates 290 mmHg
